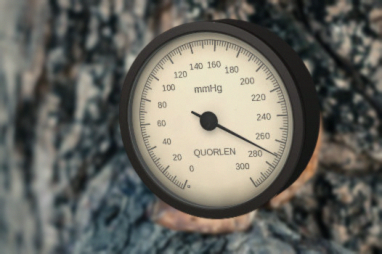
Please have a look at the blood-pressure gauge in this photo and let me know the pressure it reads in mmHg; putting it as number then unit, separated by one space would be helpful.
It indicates 270 mmHg
